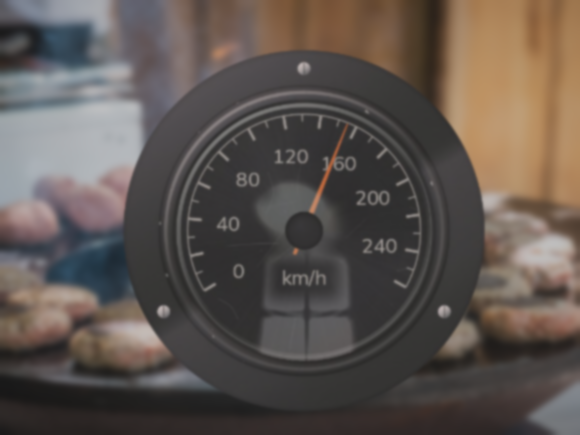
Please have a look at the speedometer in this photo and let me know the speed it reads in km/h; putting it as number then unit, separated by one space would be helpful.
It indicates 155 km/h
